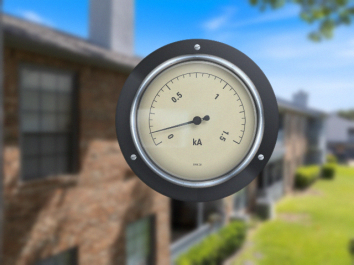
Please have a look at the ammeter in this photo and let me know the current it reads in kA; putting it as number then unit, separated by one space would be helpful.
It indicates 0.1 kA
